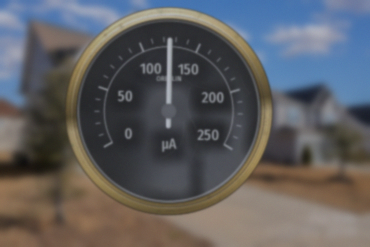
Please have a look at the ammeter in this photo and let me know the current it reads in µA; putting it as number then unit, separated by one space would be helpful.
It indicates 125 µA
